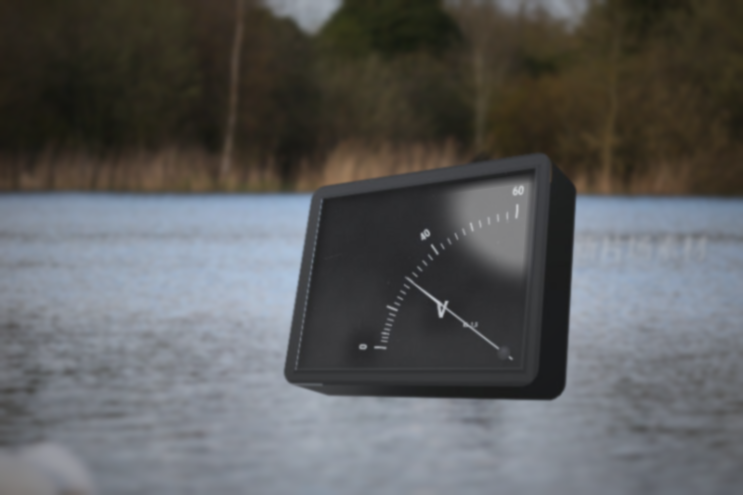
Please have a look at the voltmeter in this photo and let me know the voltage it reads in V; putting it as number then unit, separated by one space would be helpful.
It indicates 30 V
